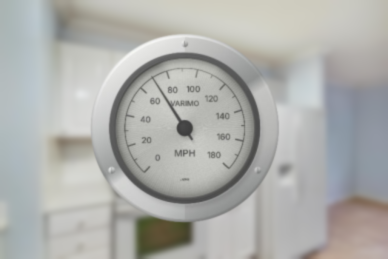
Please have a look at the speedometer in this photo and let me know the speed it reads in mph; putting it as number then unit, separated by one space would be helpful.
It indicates 70 mph
